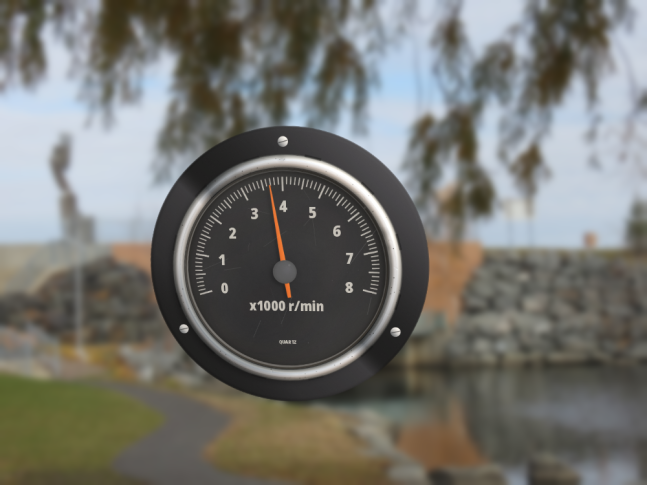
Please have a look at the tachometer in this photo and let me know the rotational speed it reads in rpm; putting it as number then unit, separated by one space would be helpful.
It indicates 3700 rpm
